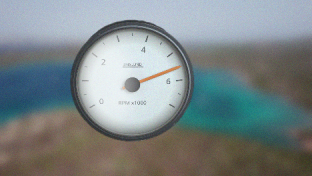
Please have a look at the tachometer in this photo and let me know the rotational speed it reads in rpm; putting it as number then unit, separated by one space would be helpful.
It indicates 5500 rpm
